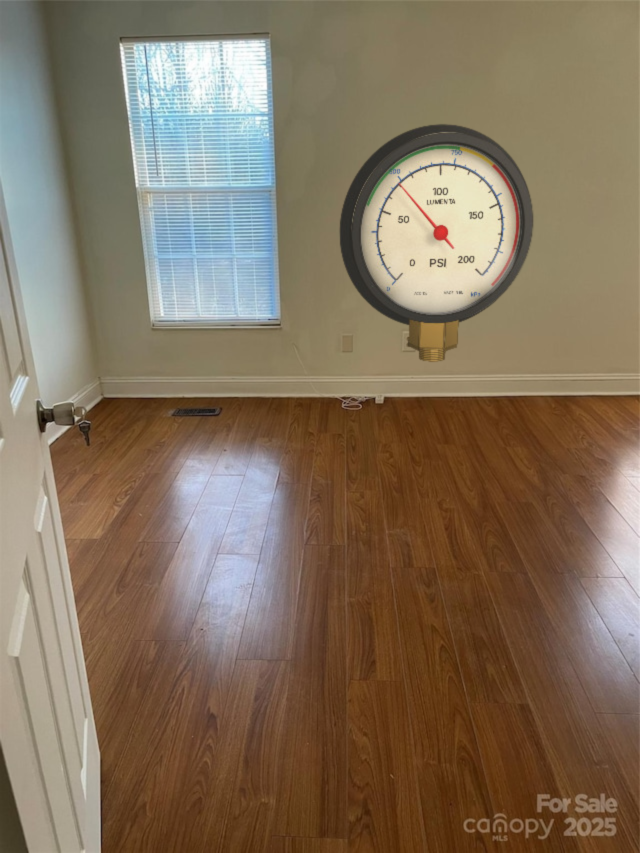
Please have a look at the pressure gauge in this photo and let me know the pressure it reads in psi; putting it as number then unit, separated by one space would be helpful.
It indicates 70 psi
